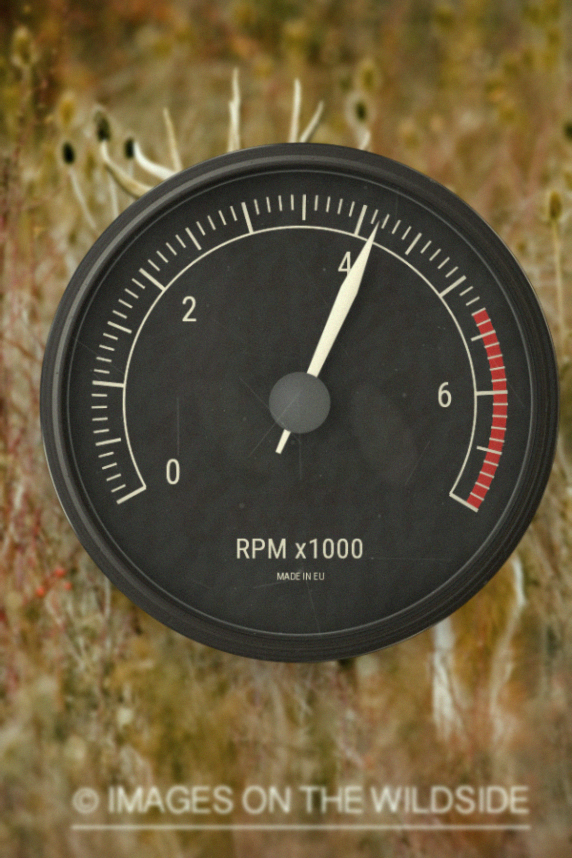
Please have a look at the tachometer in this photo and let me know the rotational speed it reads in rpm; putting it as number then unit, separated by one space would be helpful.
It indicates 4150 rpm
